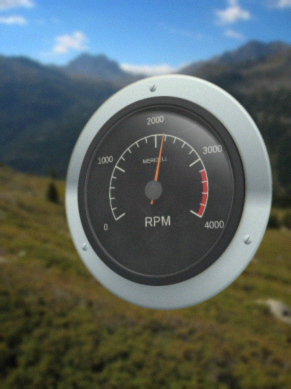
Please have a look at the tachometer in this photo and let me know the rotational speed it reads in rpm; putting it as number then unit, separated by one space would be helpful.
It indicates 2200 rpm
